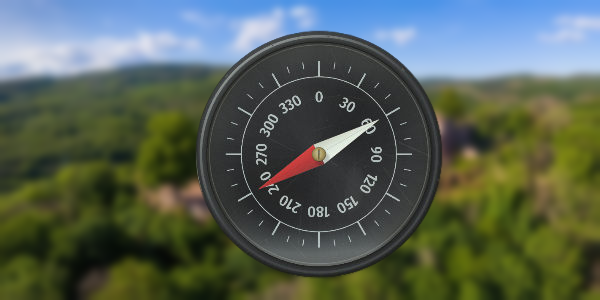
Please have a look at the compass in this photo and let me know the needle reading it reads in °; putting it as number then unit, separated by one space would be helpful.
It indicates 240 °
